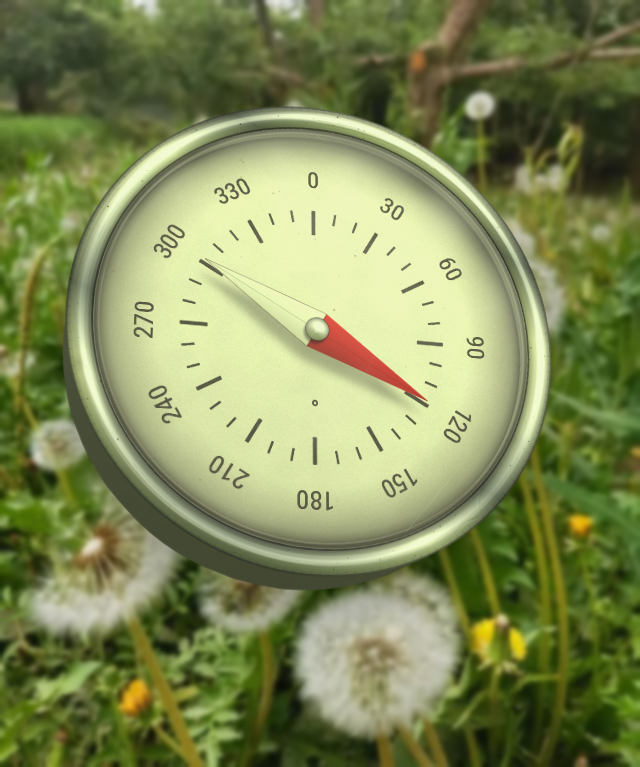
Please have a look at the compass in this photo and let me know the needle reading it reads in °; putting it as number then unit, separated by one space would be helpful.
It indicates 120 °
